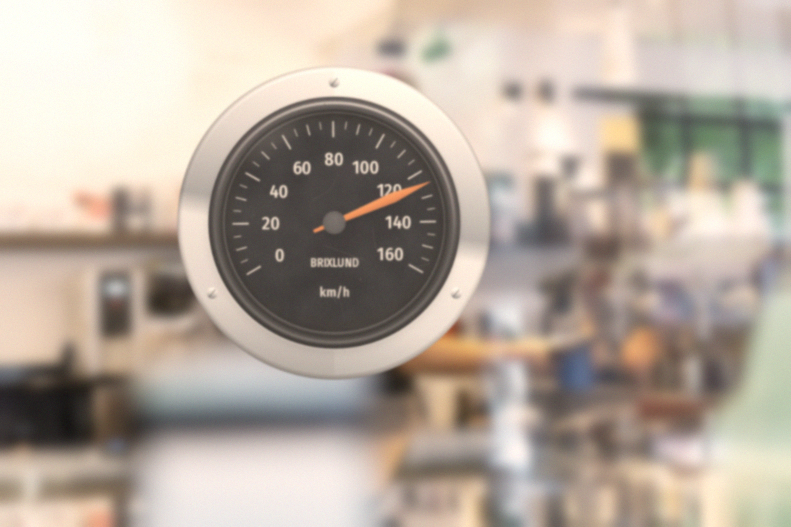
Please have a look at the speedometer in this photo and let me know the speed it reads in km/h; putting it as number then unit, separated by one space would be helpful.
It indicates 125 km/h
